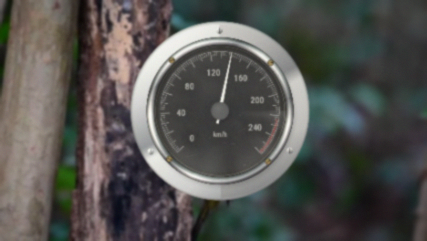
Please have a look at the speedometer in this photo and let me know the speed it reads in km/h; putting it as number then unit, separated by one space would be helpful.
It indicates 140 km/h
